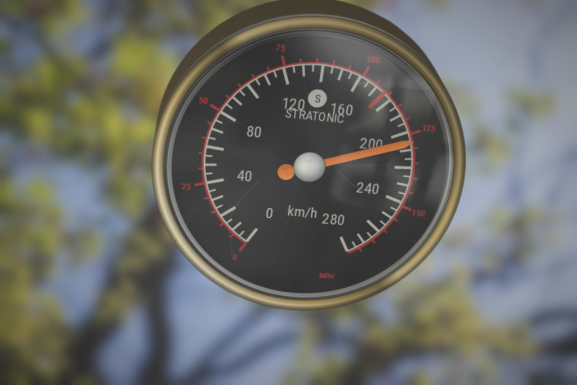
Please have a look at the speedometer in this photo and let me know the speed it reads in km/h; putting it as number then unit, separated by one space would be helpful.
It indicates 205 km/h
